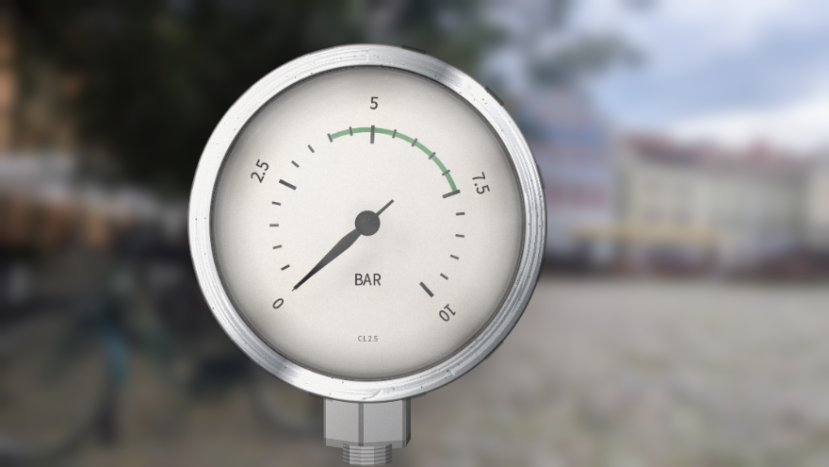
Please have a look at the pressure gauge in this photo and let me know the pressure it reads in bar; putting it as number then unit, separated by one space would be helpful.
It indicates 0 bar
